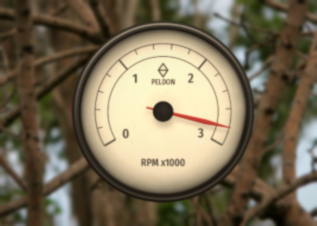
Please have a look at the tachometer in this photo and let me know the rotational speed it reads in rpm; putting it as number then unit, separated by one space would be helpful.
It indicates 2800 rpm
